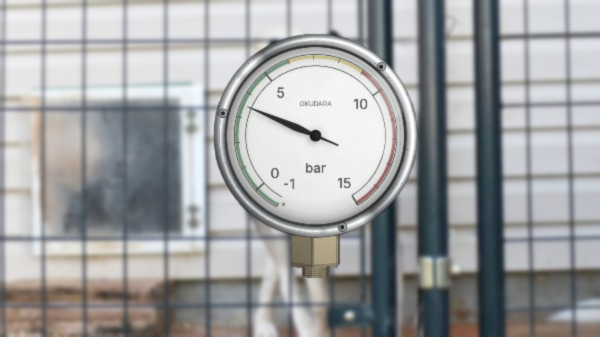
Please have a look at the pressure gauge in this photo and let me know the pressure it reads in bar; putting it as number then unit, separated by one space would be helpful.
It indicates 3.5 bar
